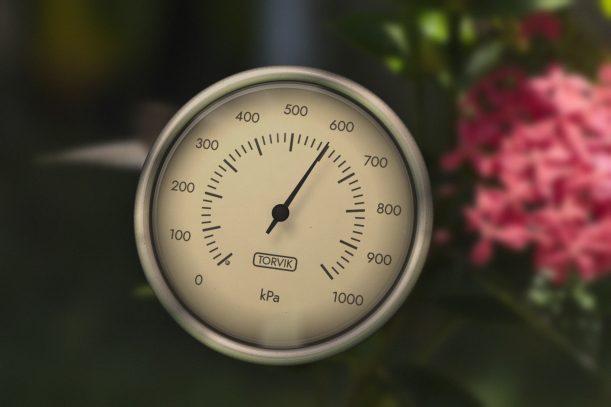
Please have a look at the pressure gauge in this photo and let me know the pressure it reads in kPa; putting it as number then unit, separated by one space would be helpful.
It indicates 600 kPa
